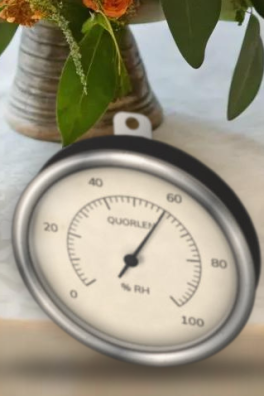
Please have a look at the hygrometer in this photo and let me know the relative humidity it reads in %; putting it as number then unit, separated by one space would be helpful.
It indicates 60 %
